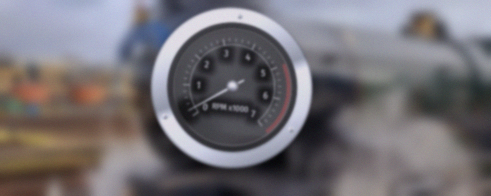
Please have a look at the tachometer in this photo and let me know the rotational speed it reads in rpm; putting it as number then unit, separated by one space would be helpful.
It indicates 200 rpm
